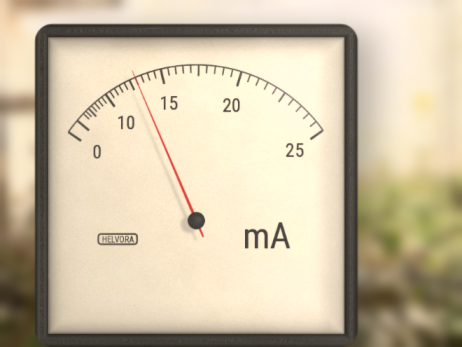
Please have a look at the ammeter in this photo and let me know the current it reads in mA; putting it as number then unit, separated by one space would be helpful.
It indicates 13 mA
